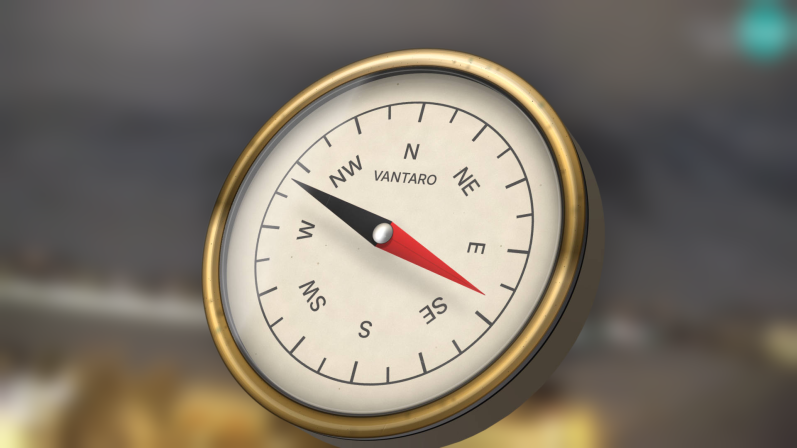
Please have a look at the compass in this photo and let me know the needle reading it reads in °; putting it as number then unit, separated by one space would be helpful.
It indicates 112.5 °
